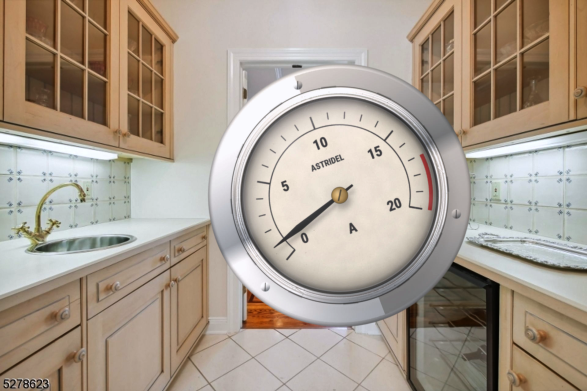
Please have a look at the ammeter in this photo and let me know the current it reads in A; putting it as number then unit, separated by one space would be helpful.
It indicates 1 A
